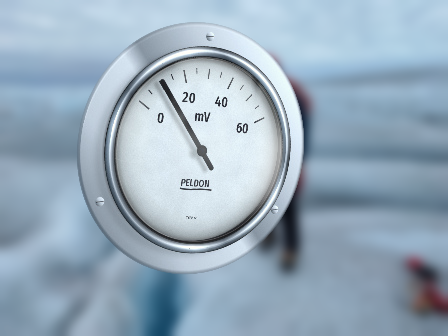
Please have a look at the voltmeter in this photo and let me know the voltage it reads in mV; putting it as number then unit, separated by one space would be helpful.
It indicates 10 mV
